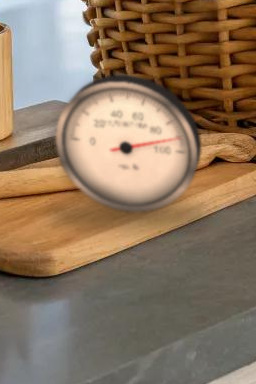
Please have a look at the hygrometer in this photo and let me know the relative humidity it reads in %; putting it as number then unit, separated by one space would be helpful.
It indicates 90 %
